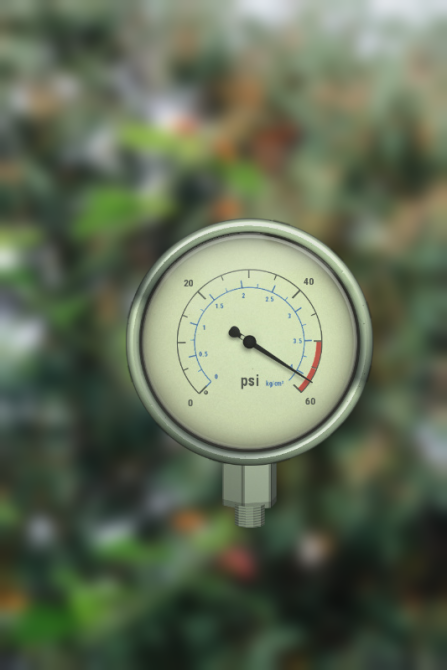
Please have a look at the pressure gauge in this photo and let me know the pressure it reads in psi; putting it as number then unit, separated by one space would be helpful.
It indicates 57.5 psi
